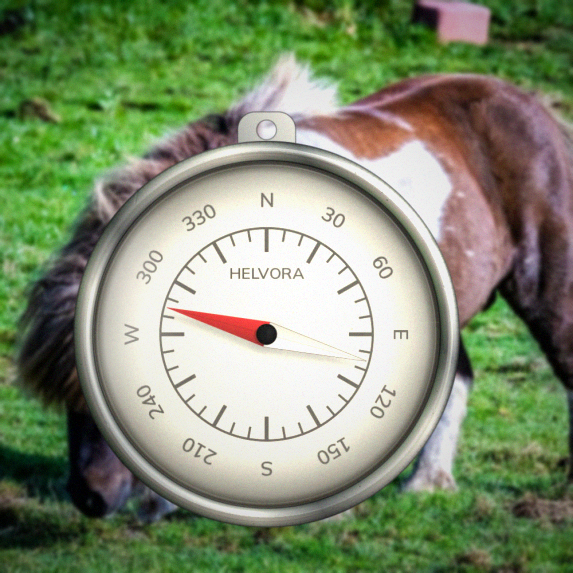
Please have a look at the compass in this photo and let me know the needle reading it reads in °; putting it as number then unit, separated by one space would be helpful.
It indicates 285 °
